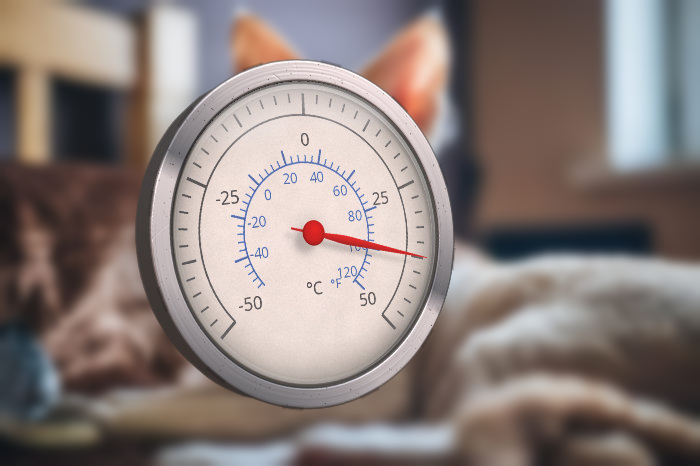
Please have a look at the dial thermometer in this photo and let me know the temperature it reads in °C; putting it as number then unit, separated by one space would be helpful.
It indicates 37.5 °C
